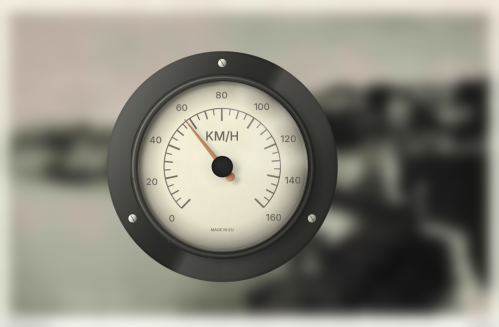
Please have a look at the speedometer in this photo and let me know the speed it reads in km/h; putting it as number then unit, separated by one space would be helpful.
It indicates 57.5 km/h
